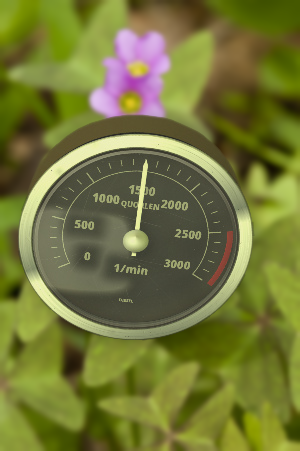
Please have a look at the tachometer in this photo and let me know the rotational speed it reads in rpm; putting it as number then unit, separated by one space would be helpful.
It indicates 1500 rpm
